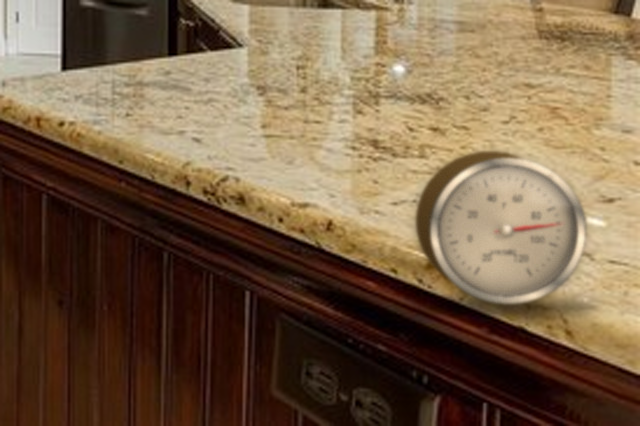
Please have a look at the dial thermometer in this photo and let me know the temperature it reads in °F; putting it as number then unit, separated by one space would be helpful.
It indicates 88 °F
